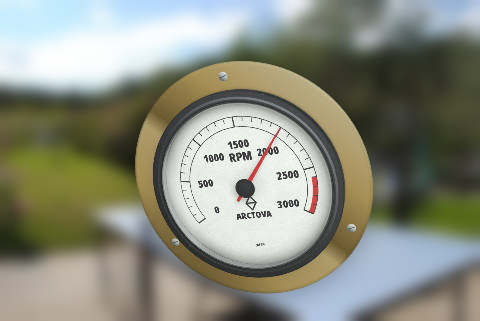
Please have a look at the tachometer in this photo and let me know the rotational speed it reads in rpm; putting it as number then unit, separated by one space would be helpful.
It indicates 2000 rpm
